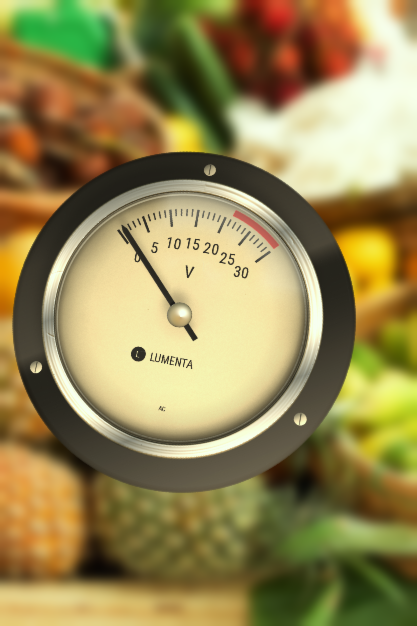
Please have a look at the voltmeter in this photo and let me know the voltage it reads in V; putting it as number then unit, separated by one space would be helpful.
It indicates 1 V
